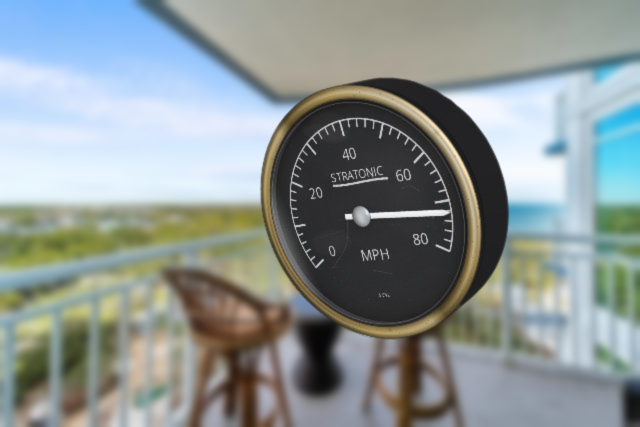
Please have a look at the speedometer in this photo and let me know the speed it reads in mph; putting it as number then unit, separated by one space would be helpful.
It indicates 72 mph
